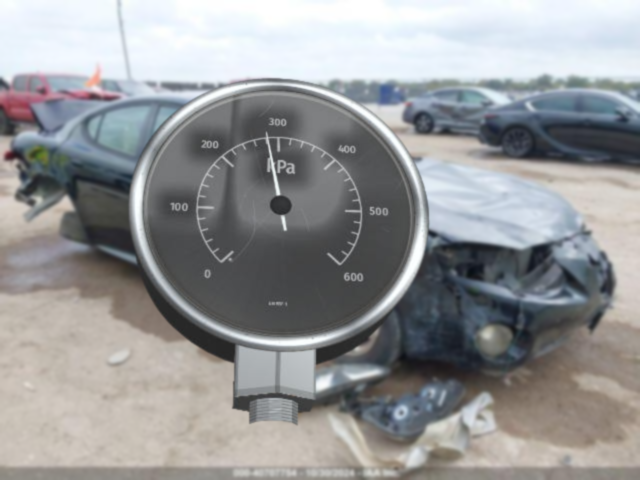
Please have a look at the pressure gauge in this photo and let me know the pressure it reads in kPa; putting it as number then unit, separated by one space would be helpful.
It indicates 280 kPa
